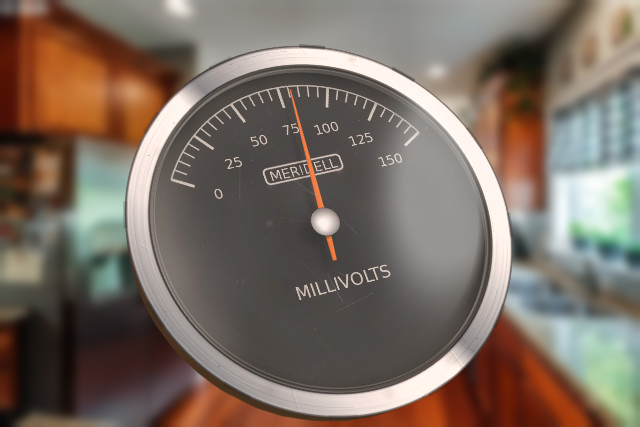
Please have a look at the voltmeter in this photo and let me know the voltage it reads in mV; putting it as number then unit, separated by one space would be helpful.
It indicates 80 mV
